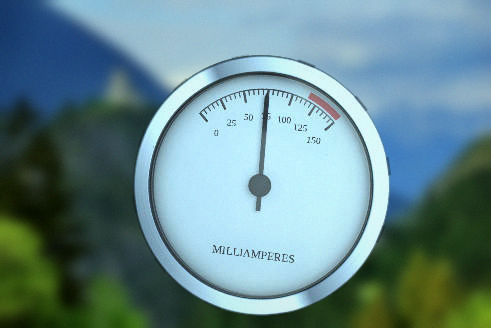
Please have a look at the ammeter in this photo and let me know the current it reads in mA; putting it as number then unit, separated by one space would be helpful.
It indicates 75 mA
